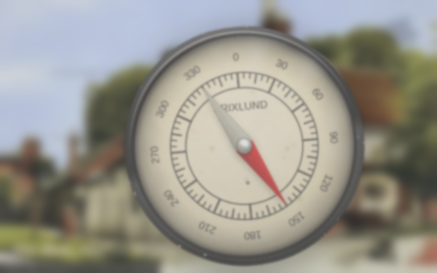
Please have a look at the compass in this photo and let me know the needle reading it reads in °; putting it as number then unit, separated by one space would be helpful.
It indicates 150 °
